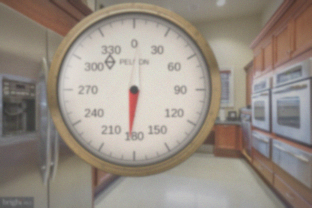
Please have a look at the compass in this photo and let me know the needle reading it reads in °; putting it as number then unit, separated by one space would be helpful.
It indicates 185 °
